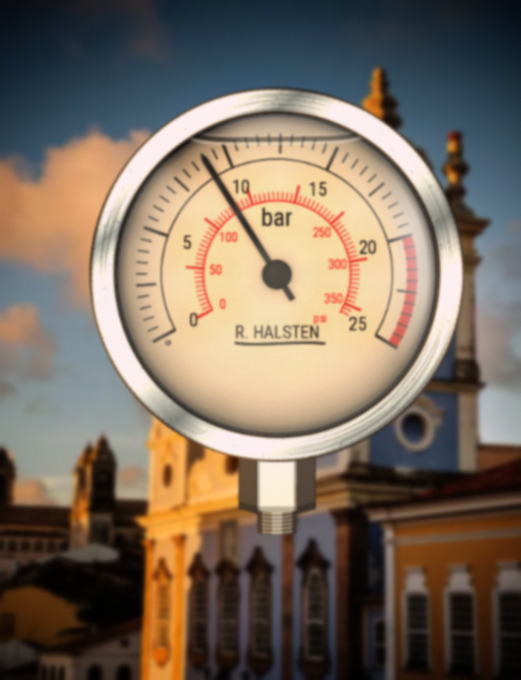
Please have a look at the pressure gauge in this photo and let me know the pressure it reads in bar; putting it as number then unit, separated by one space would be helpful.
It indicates 9 bar
